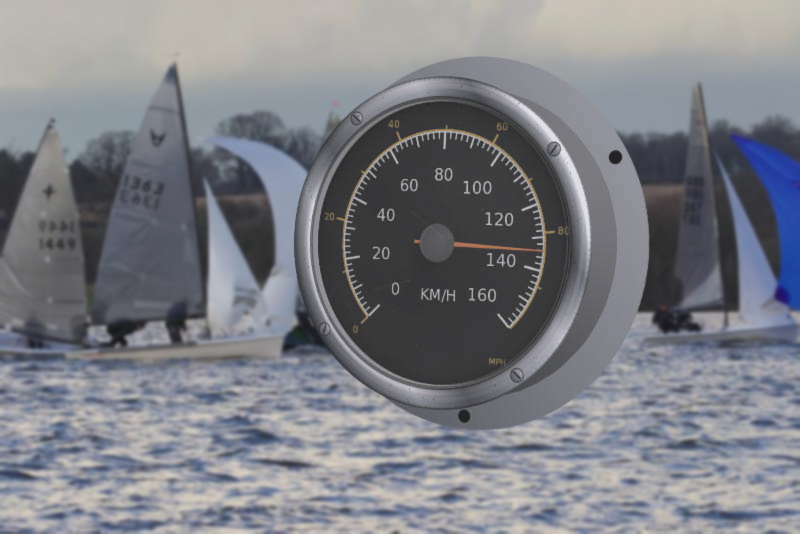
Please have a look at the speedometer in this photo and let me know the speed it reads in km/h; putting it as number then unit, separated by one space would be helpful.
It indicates 134 km/h
